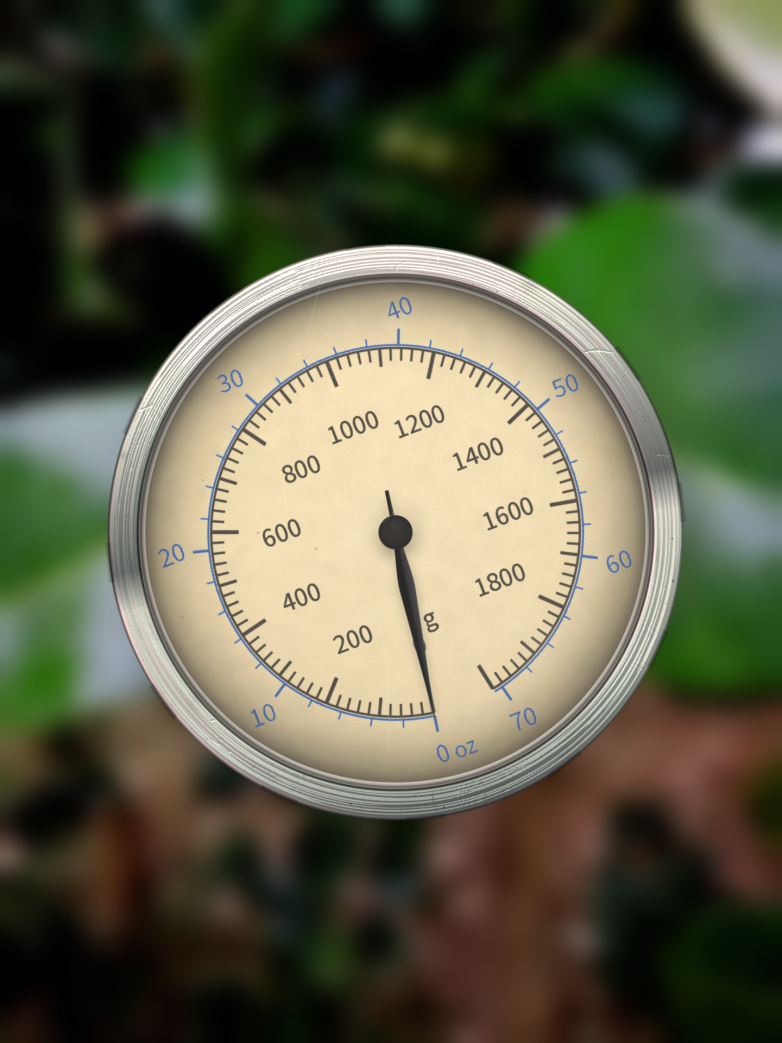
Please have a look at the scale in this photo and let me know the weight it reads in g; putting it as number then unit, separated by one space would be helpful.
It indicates 0 g
